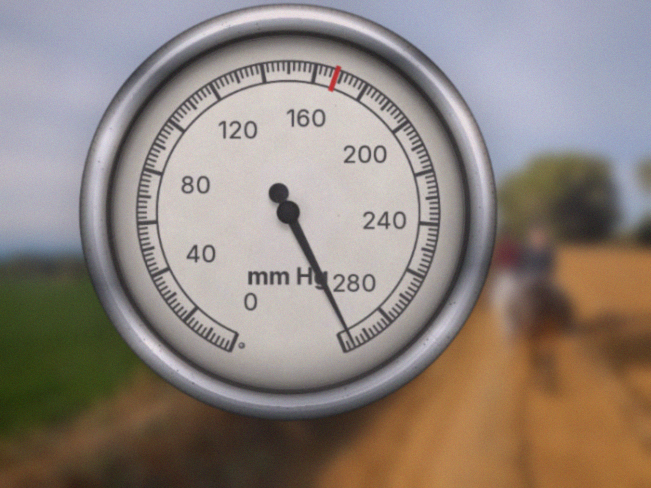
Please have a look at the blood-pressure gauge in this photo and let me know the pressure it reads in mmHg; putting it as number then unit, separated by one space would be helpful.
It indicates 296 mmHg
